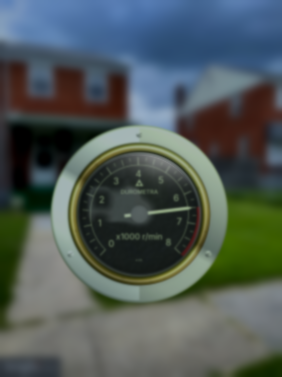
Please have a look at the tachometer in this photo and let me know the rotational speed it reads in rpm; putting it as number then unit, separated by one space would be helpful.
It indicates 6500 rpm
